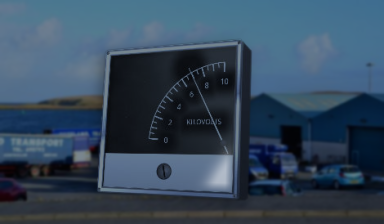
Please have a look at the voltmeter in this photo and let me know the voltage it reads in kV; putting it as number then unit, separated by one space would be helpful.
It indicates 7 kV
